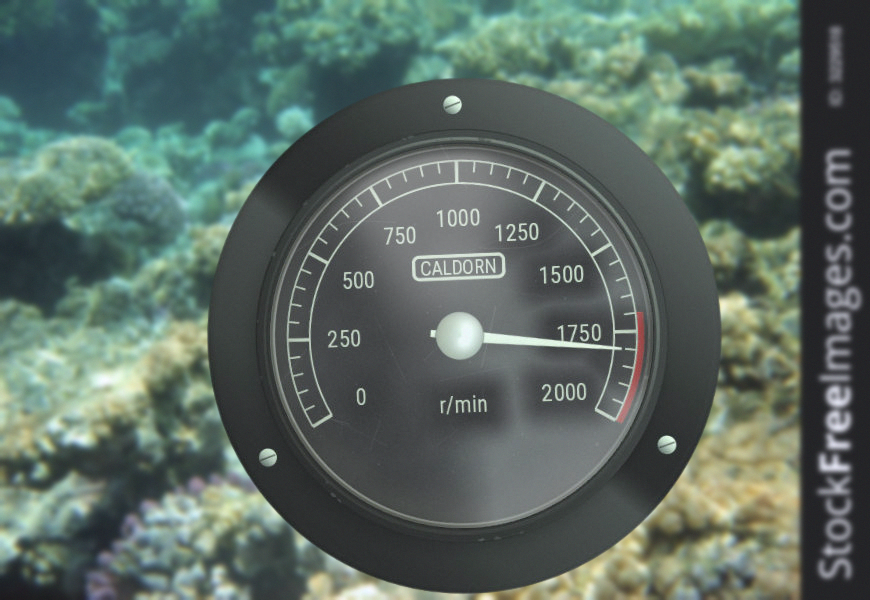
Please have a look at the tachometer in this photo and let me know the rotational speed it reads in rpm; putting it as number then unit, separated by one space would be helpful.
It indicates 1800 rpm
